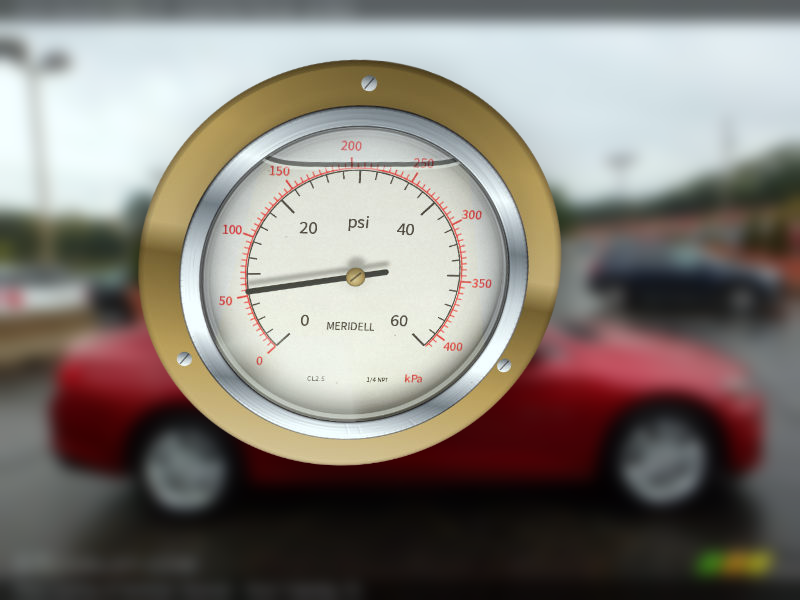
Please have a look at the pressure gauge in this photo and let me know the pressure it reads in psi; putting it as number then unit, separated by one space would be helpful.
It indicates 8 psi
